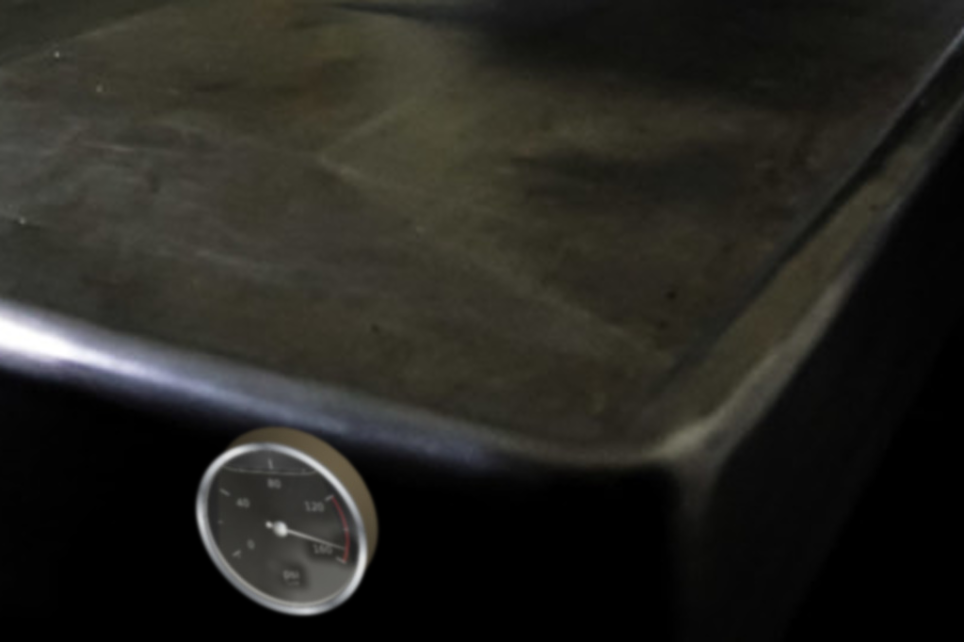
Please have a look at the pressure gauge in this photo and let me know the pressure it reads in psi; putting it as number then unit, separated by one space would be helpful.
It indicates 150 psi
